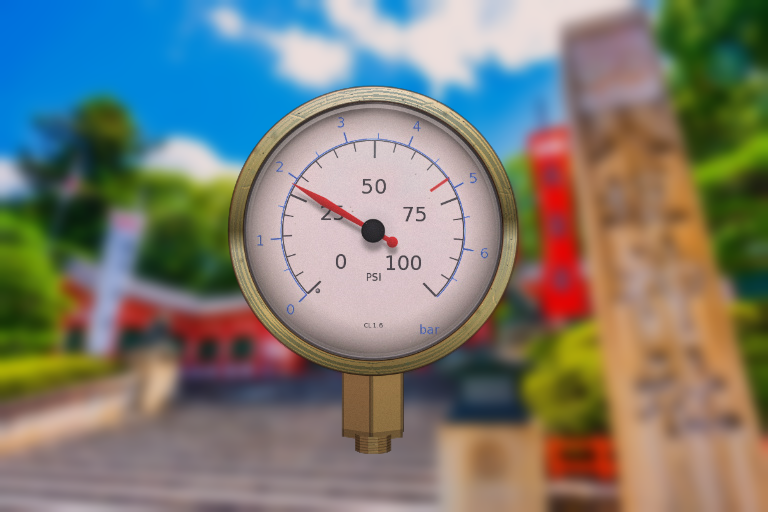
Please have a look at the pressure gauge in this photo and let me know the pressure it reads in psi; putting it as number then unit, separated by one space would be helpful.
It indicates 27.5 psi
